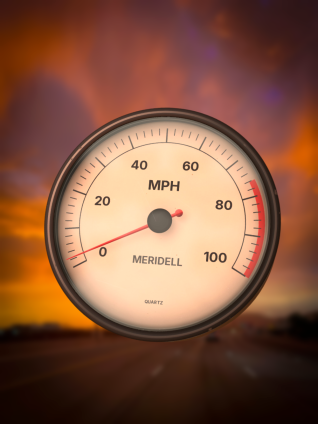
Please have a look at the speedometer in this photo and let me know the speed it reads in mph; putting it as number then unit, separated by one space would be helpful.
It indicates 2 mph
